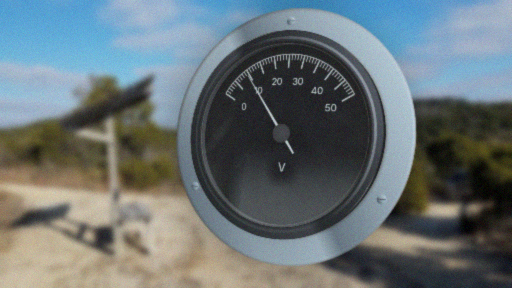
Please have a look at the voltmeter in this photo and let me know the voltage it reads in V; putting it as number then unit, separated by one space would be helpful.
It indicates 10 V
